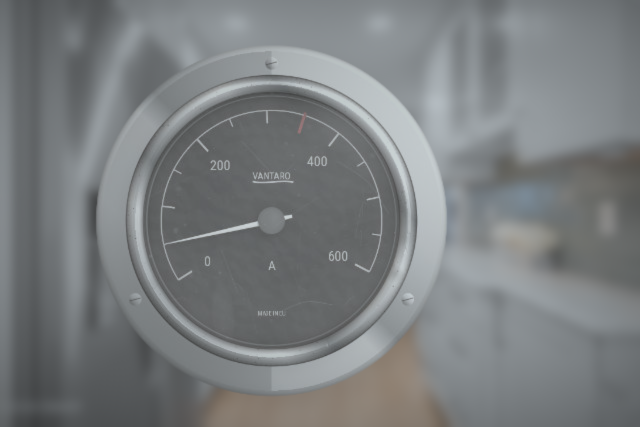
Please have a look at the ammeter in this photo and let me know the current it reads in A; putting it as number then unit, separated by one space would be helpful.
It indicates 50 A
